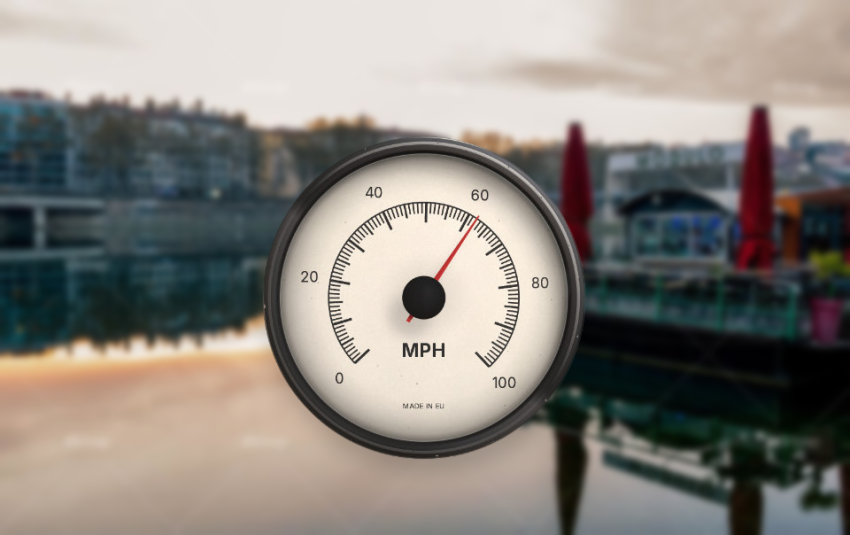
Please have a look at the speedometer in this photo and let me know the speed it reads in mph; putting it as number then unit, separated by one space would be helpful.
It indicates 62 mph
